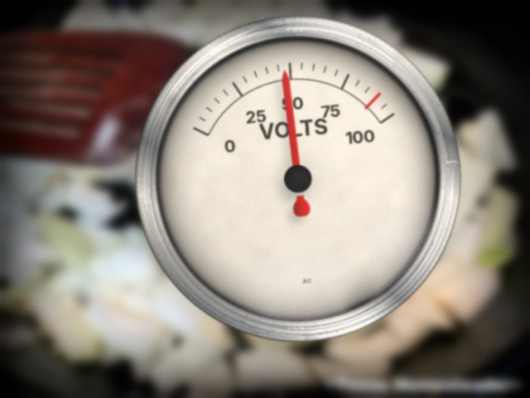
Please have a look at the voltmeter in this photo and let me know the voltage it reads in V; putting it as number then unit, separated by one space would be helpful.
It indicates 47.5 V
